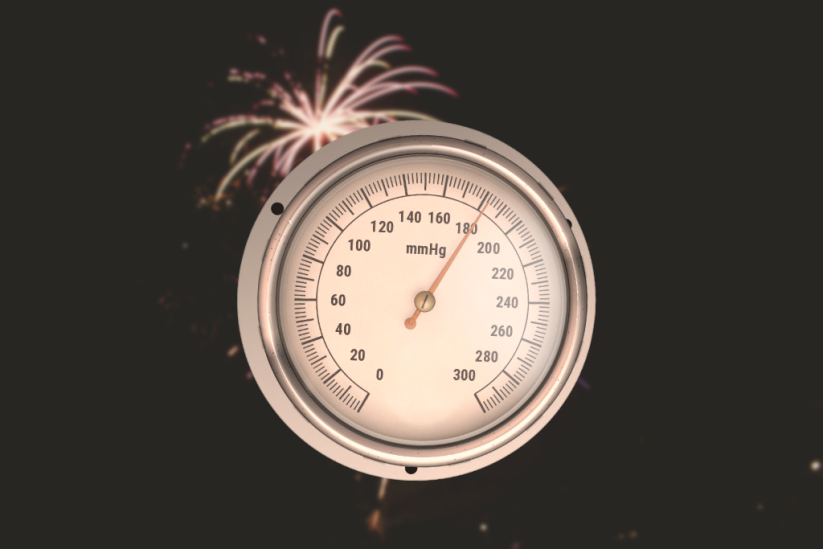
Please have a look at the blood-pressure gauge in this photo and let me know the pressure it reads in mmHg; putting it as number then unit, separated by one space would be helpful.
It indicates 182 mmHg
